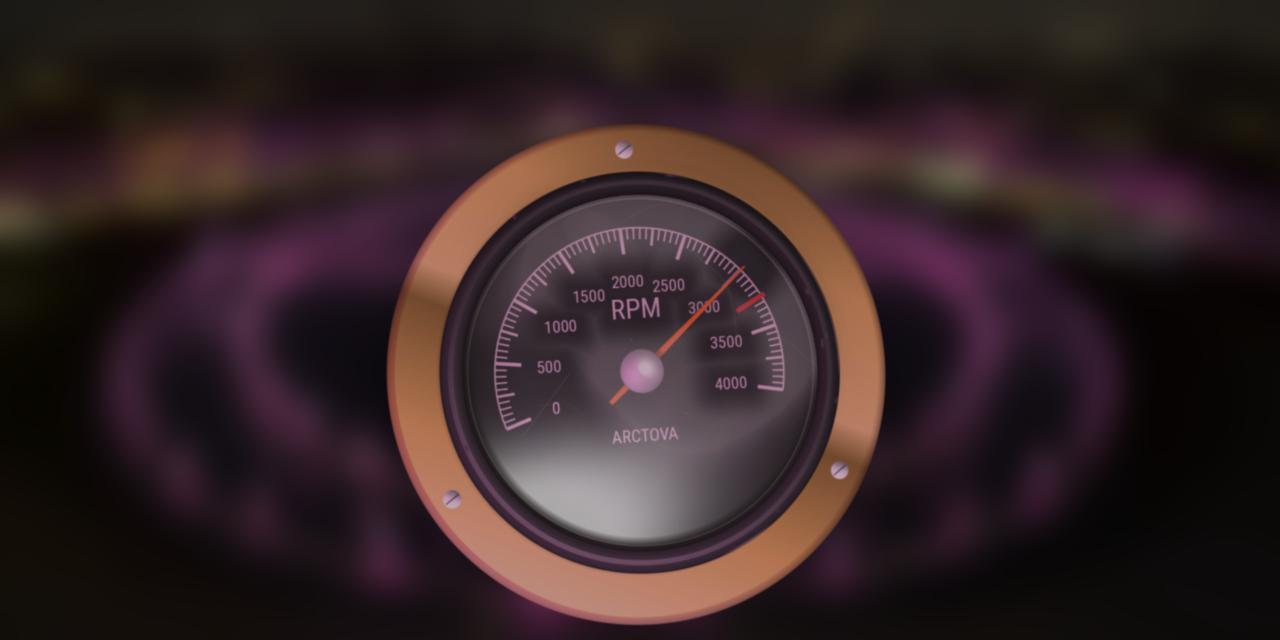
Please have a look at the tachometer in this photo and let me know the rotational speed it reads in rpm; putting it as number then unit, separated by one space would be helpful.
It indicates 3000 rpm
